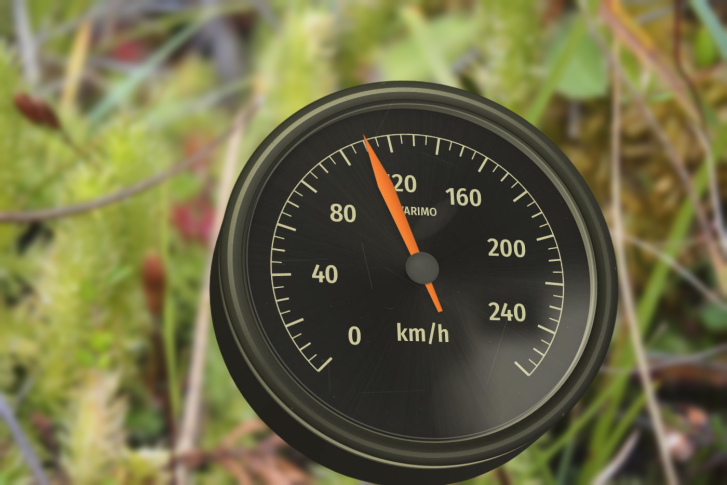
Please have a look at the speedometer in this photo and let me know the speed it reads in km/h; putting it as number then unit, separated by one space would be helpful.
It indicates 110 km/h
